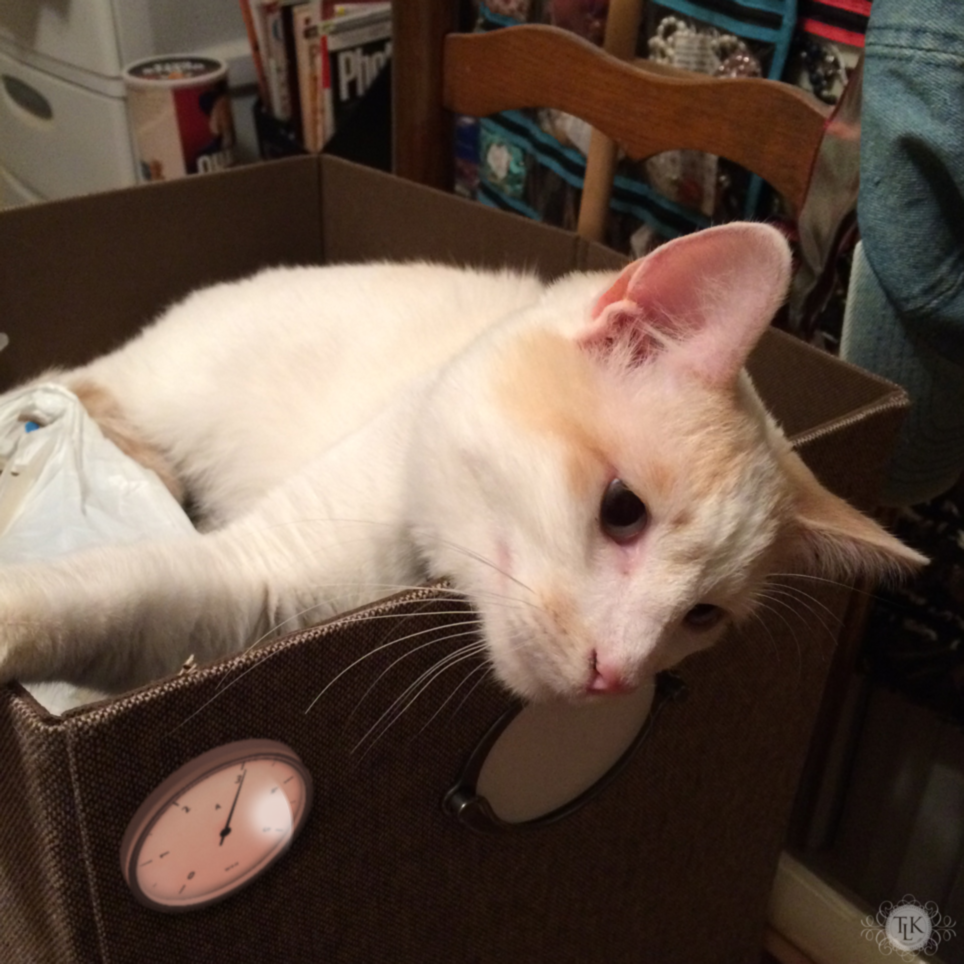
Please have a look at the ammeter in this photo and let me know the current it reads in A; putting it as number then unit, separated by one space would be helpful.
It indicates 3 A
